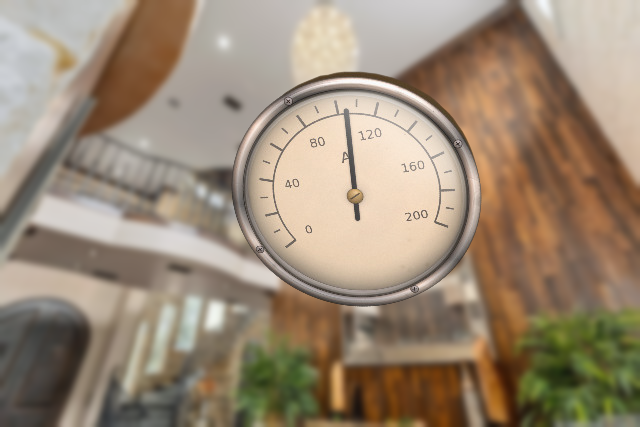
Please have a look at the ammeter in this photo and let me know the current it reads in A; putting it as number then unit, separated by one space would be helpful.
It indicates 105 A
